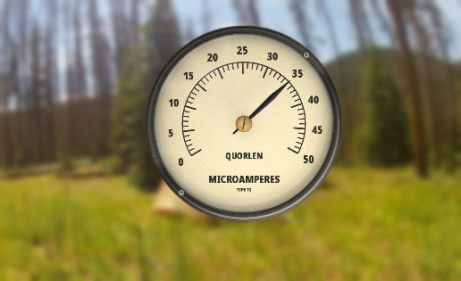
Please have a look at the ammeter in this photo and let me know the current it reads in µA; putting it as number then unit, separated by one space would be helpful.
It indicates 35 µA
